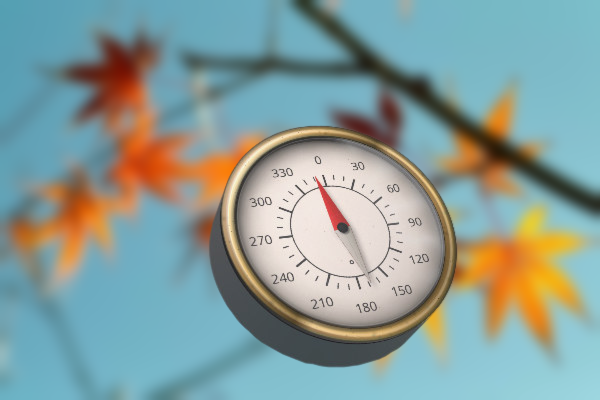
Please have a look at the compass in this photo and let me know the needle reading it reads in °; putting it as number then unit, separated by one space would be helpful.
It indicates 350 °
